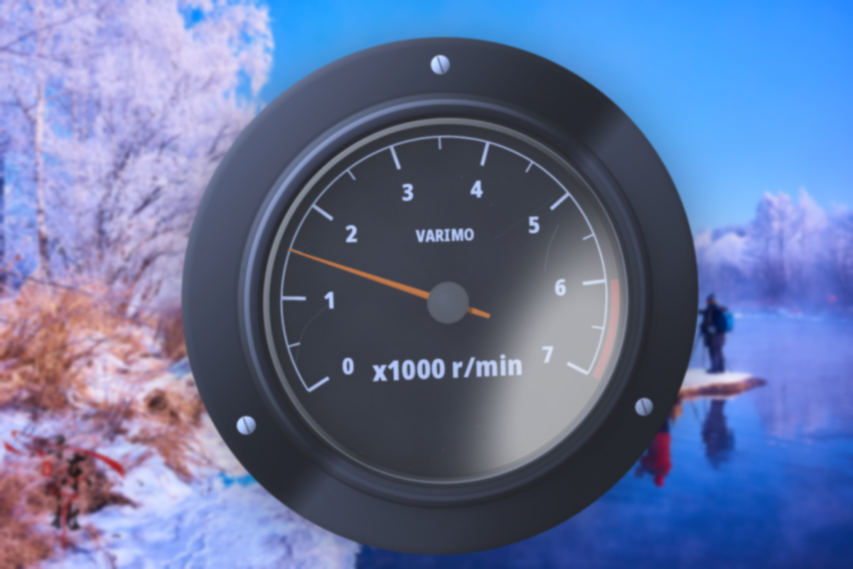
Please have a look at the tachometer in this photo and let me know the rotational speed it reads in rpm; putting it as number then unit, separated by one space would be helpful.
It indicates 1500 rpm
